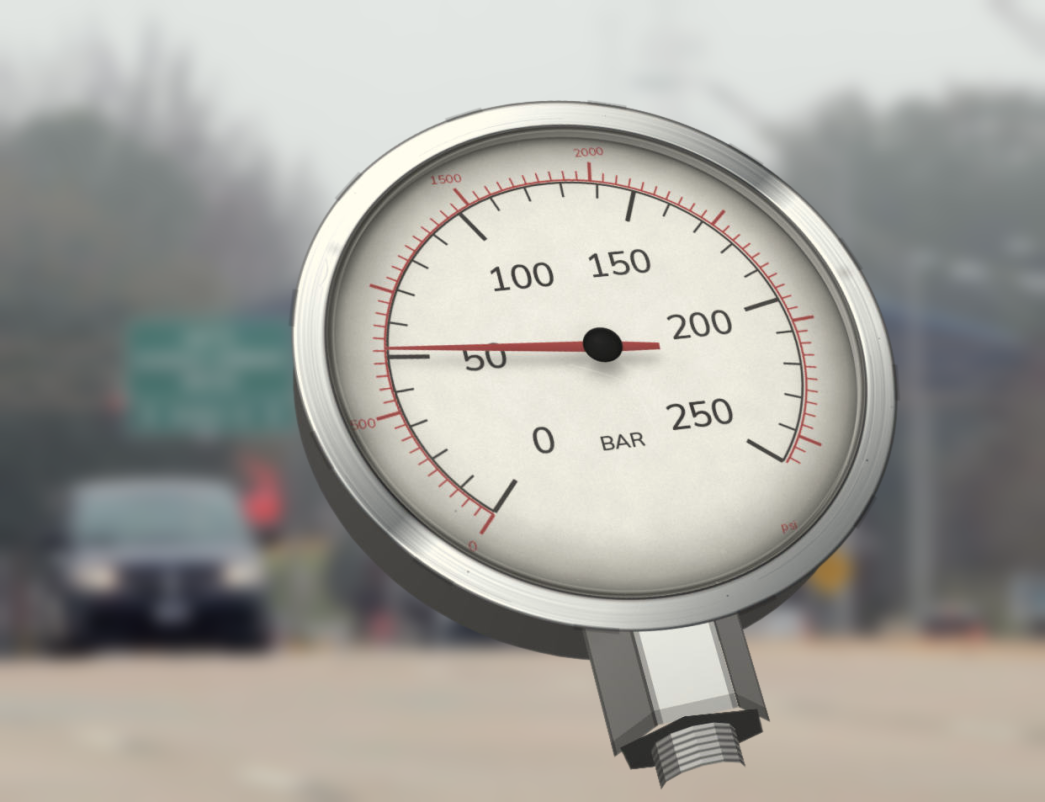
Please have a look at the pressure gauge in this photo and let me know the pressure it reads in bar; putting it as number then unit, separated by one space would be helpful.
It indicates 50 bar
